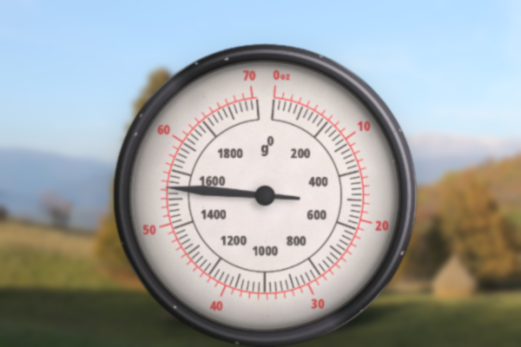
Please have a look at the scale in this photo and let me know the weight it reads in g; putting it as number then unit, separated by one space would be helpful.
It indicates 1540 g
